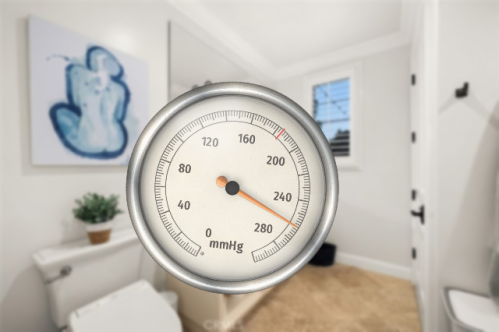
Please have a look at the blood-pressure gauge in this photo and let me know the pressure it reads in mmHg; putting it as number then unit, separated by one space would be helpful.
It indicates 260 mmHg
